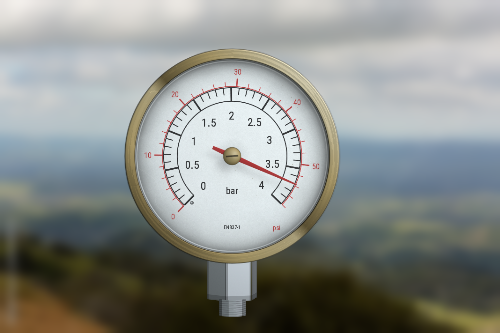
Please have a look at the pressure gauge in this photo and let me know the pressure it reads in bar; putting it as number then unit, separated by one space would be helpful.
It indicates 3.7 bar
